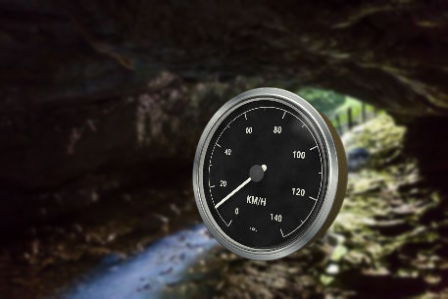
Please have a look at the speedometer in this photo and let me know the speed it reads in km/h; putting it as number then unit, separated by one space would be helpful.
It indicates 10 km/h
